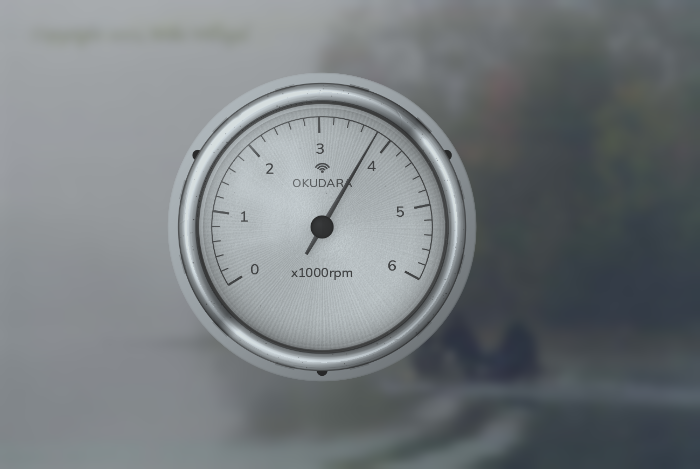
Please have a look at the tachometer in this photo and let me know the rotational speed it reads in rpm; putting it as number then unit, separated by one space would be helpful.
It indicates 3800 rpm
